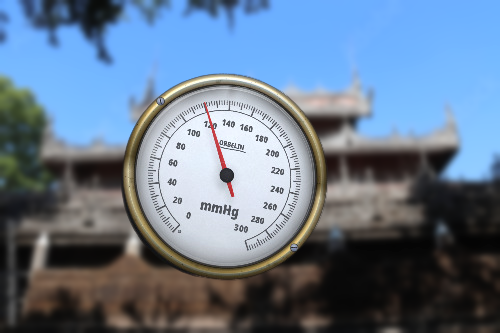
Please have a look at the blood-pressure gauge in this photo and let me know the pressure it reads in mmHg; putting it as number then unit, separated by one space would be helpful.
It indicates 120 mmHg
